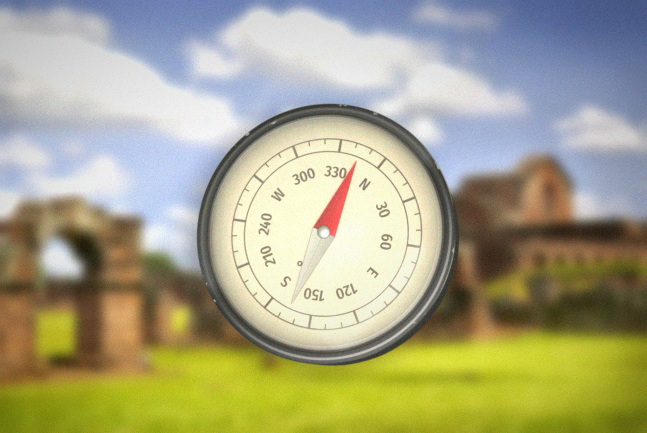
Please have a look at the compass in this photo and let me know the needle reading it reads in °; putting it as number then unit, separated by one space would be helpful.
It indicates 345 °
